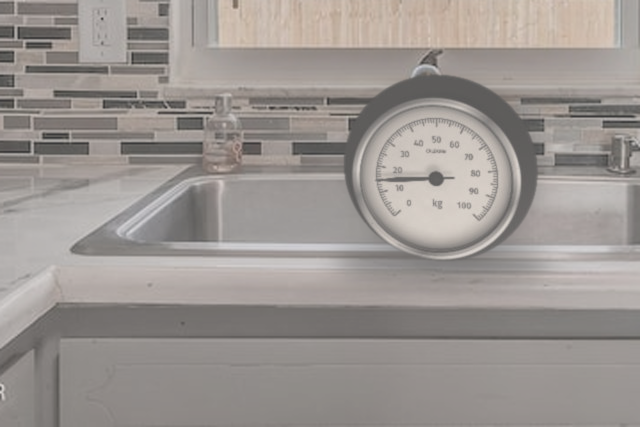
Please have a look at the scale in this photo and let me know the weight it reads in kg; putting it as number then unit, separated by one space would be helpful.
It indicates 15 kg
